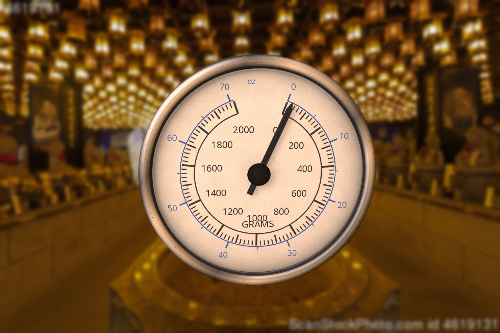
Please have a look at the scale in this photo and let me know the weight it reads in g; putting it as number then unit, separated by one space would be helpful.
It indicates 20 g
